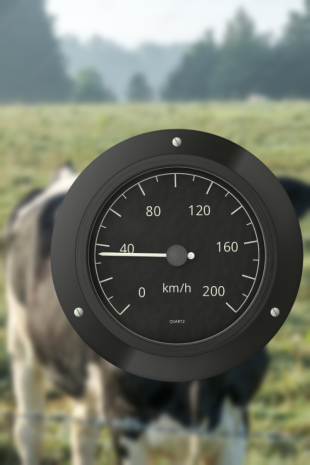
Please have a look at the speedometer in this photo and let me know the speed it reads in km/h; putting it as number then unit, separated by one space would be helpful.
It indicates 35 km/h
